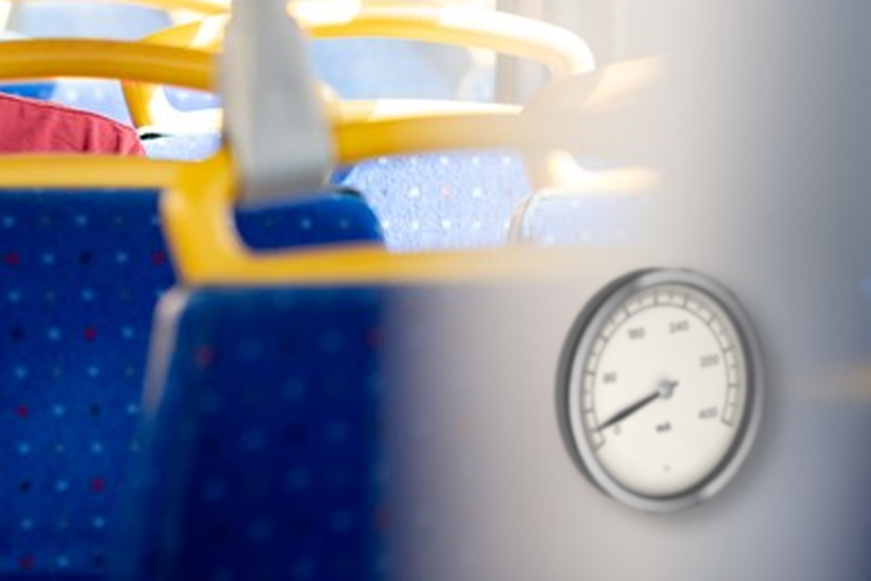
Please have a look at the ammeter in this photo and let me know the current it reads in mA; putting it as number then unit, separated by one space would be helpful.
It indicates 20 mA
